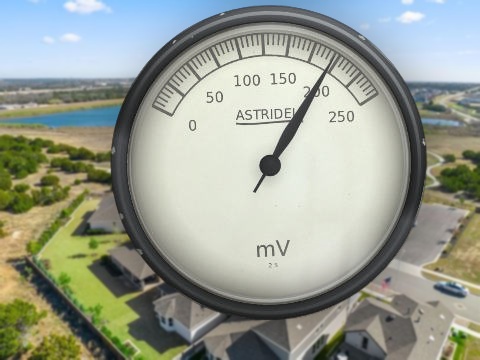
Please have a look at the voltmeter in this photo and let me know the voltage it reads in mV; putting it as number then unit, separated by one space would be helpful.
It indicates 195 mV
